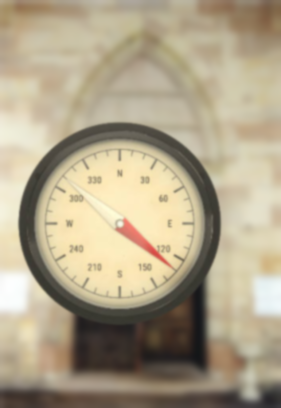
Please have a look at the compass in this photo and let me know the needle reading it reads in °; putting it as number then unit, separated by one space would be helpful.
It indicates 130 °
